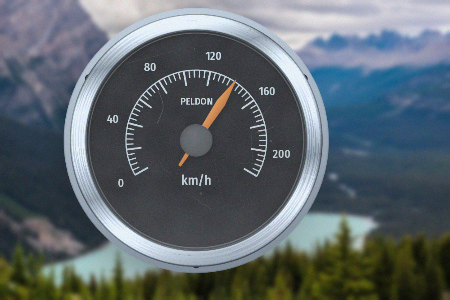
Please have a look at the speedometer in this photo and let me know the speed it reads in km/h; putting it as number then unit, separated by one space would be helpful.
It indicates 140 km/h
